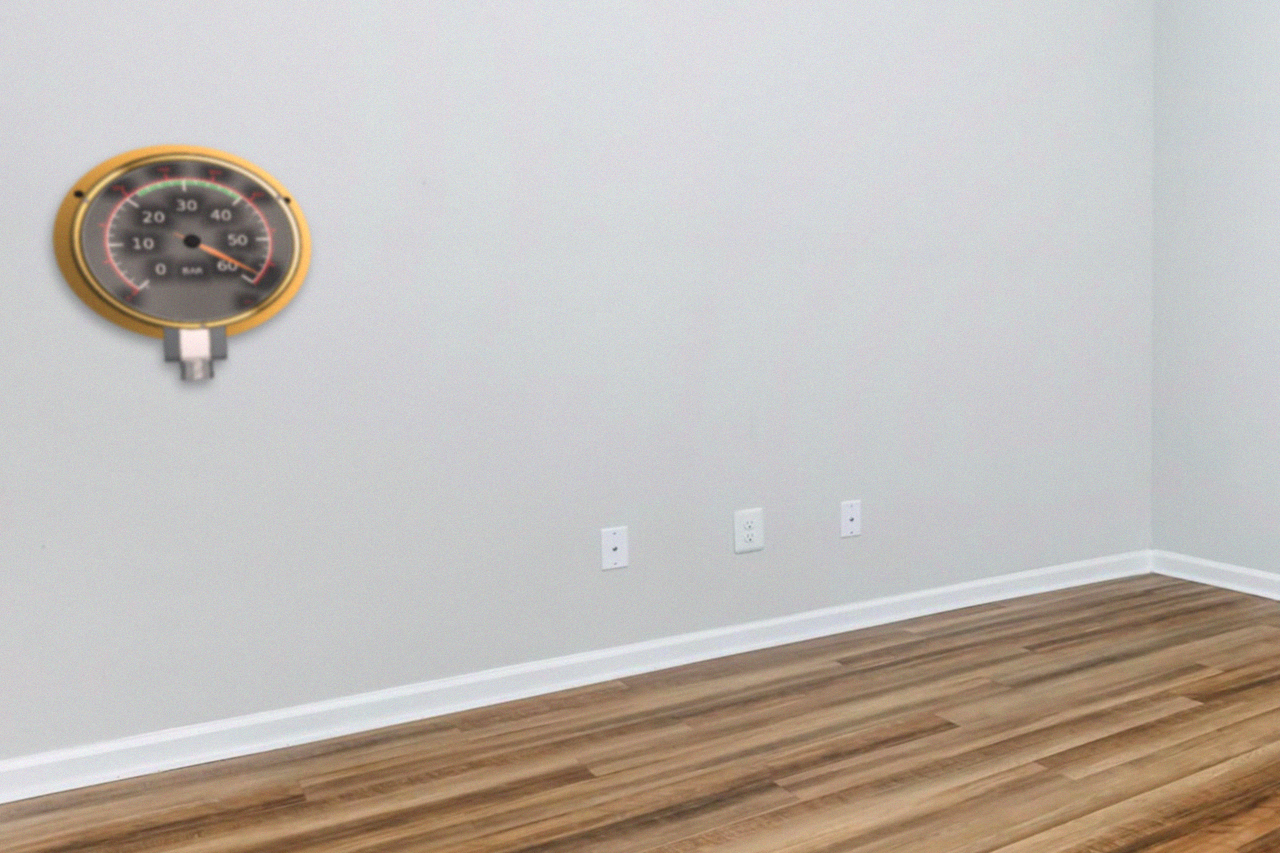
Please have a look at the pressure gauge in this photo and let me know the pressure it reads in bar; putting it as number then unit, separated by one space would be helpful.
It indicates 58 bar
